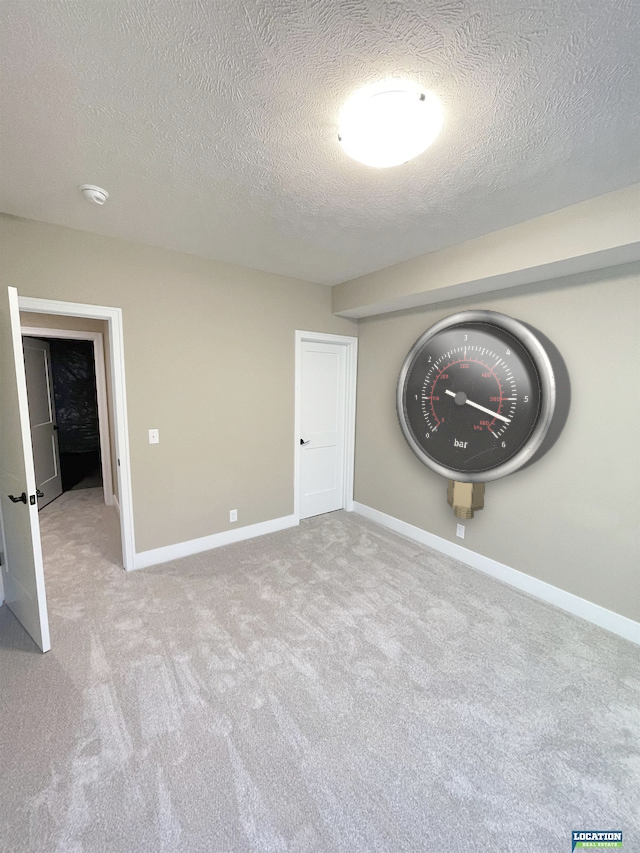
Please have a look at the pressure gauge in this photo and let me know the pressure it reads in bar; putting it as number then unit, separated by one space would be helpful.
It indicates 5.5 bar
